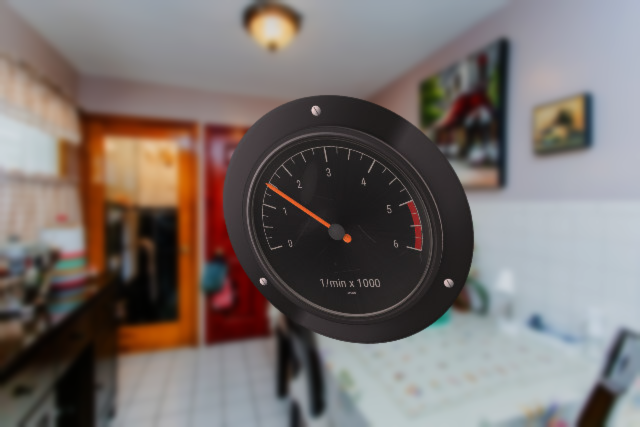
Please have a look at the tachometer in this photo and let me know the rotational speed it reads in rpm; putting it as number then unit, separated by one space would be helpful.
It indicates 1500 rpm
